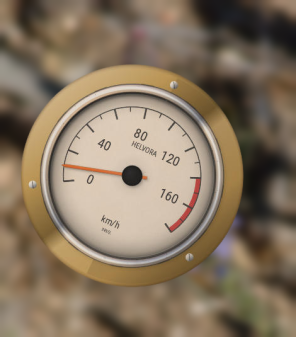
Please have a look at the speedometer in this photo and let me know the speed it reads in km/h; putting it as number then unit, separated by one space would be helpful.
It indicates 10 km/h
